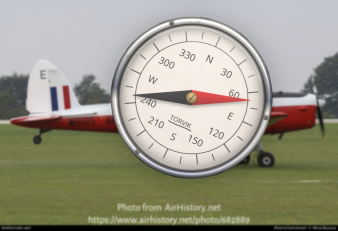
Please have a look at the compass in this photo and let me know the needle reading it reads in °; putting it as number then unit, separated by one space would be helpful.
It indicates 67.5 °
